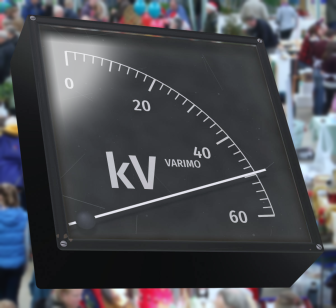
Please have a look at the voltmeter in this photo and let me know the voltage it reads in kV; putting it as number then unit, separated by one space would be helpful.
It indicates 50 kV
